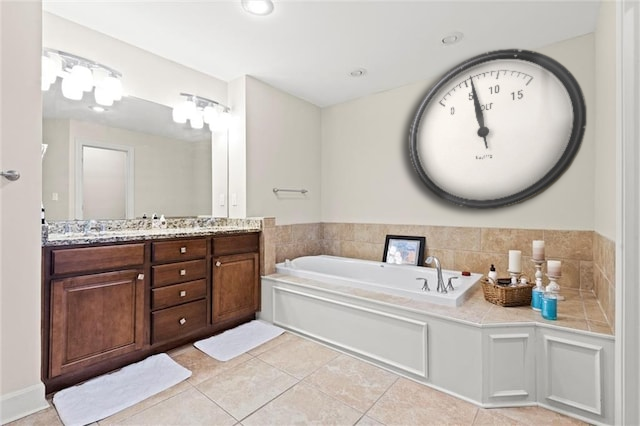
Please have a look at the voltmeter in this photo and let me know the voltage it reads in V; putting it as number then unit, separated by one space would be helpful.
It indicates 6 V
